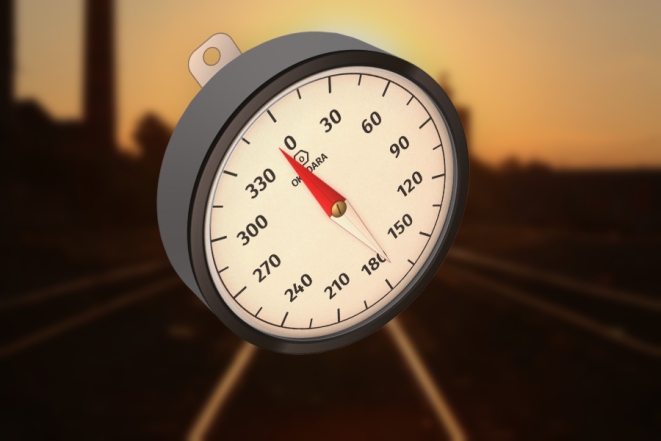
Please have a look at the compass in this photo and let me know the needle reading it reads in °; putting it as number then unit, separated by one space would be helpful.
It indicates 352.5 °
